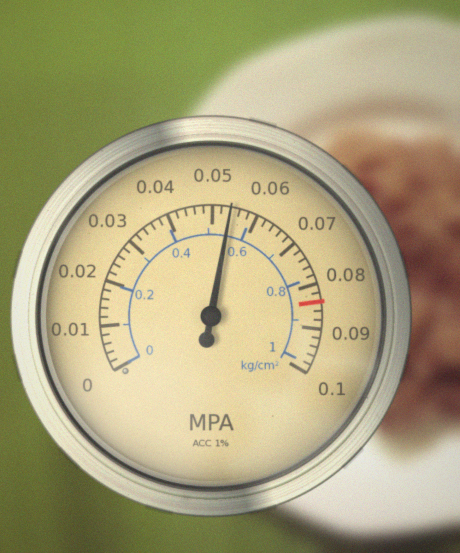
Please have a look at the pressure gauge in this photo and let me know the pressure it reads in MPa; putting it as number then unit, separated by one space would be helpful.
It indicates 0.054 MPa
